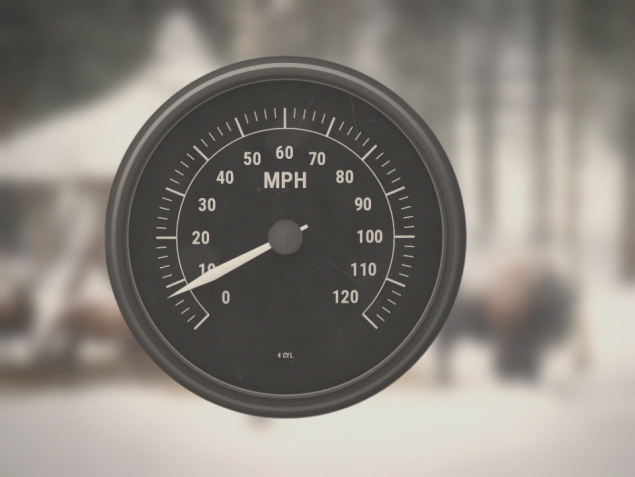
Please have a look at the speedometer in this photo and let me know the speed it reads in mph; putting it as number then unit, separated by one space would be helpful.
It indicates 8 mph
